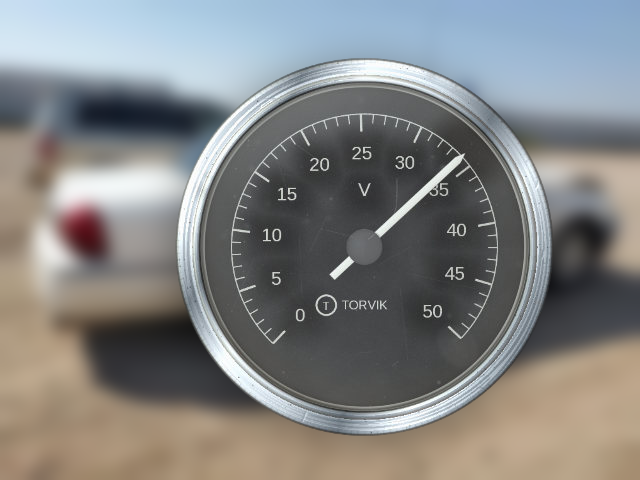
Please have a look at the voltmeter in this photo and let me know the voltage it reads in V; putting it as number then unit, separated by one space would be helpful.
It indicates 34 V
